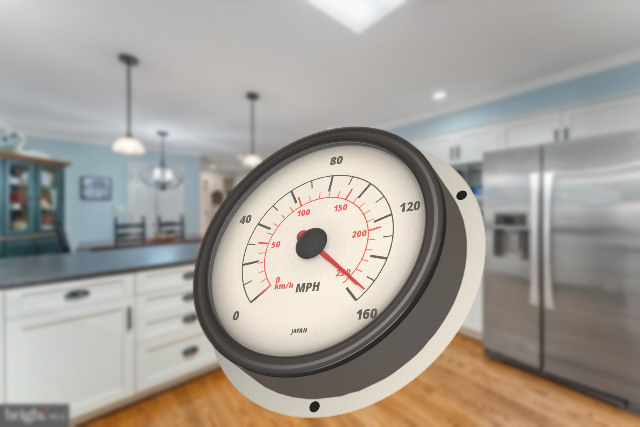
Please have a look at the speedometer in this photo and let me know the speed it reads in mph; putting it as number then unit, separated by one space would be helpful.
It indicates 155 mph
